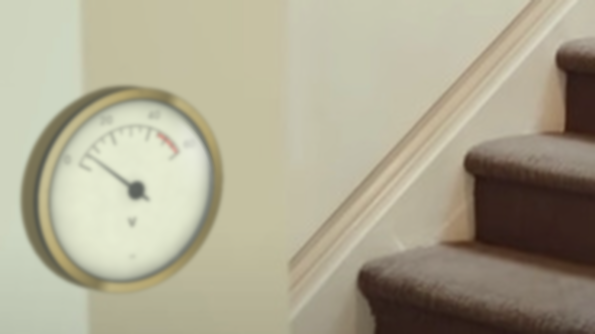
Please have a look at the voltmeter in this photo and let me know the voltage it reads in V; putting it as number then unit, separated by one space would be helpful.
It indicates 5 V
